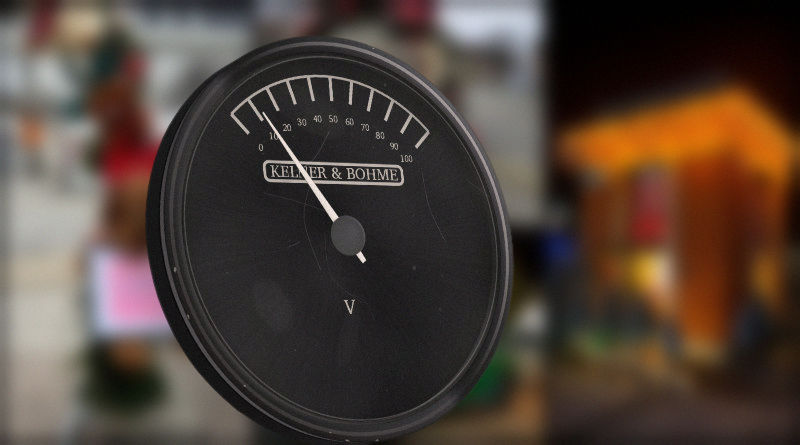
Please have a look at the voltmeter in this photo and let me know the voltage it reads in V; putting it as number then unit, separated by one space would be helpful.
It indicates 10 V
